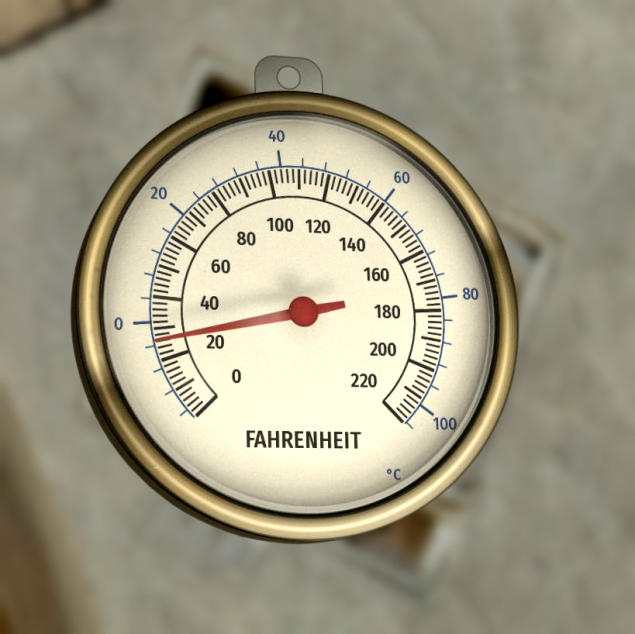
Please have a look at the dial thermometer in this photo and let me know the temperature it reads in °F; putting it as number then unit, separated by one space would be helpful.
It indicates 26 °F
